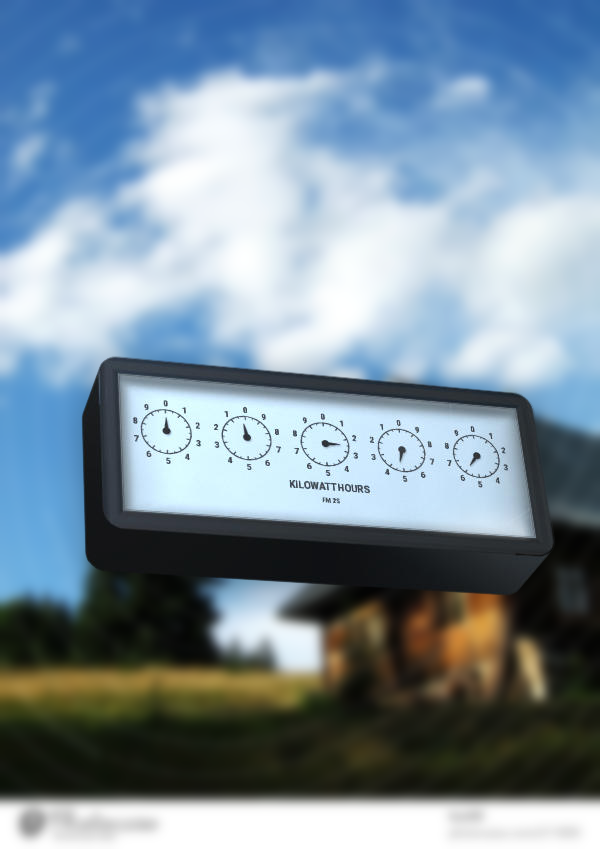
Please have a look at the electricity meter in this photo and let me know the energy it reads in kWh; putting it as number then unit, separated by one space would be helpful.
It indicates 246 kWh
